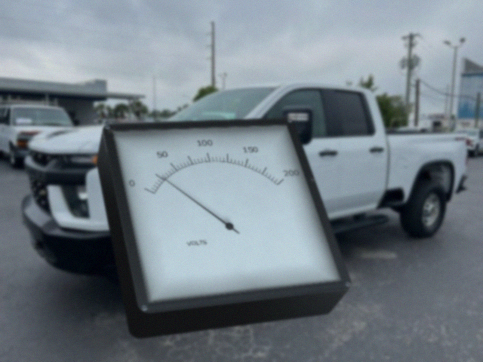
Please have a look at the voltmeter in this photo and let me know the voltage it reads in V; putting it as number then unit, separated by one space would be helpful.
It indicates 25 V
